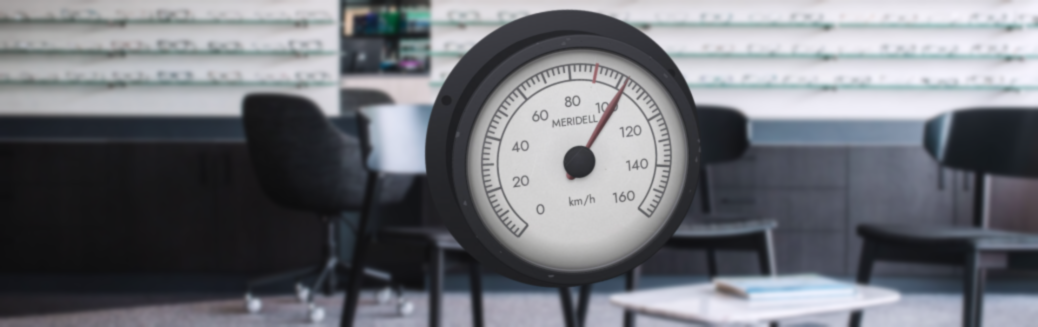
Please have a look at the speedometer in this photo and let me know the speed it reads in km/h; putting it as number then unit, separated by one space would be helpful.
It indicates 102 km/h
